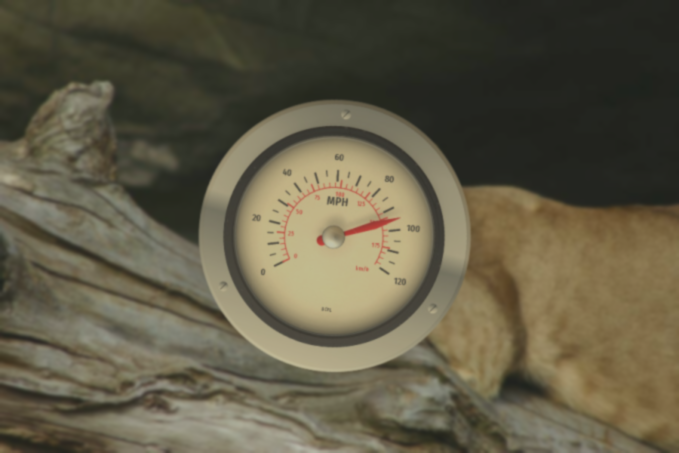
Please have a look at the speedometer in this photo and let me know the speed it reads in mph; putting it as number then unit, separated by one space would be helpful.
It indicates 95 mph
